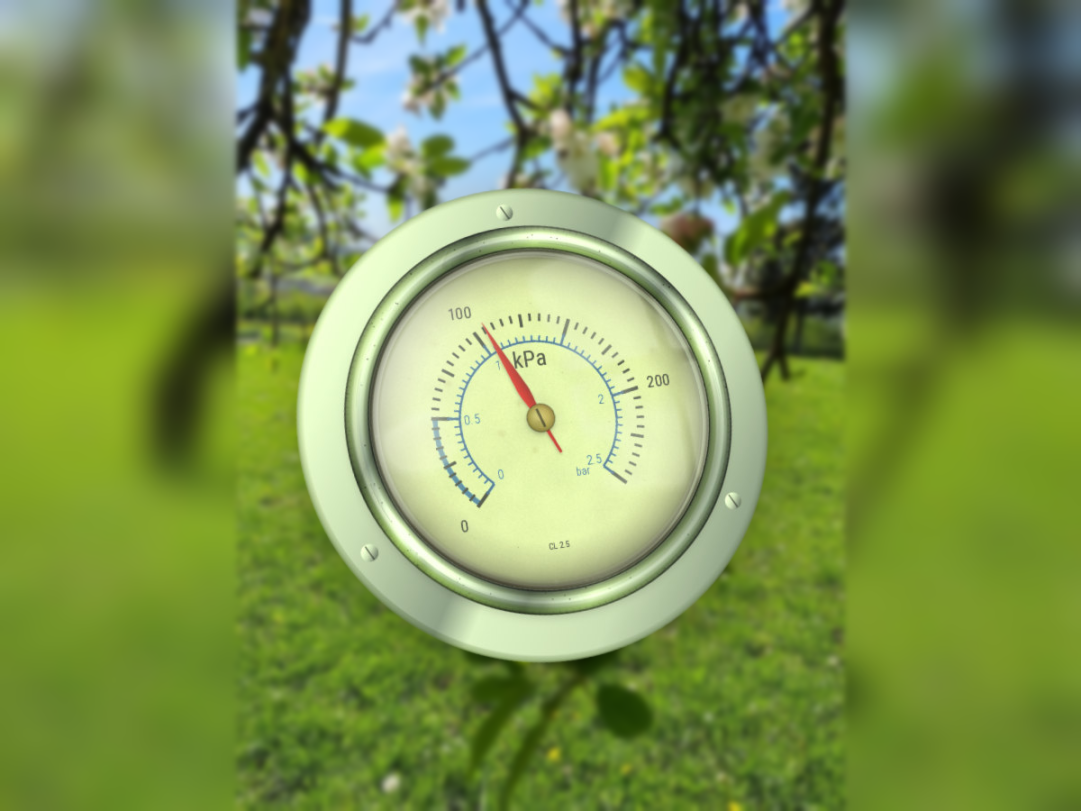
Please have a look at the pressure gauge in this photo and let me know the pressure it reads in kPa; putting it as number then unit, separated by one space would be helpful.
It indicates 105 kPa
